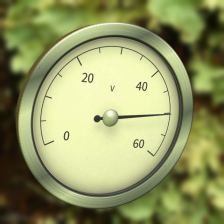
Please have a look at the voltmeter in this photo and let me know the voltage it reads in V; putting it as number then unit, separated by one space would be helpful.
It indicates 50 V
